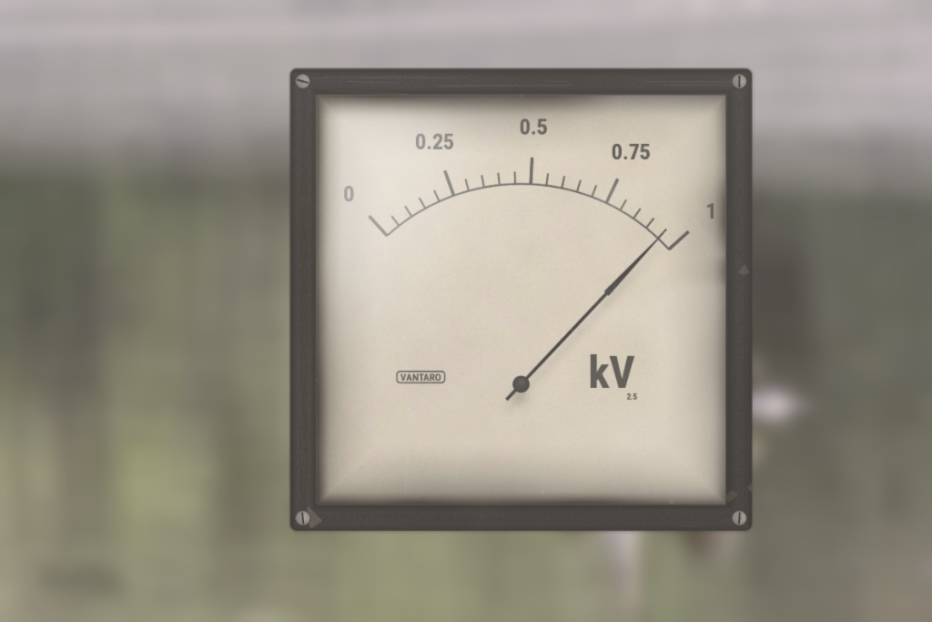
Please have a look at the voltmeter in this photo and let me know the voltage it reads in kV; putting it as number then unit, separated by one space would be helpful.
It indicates 0.95 kV
